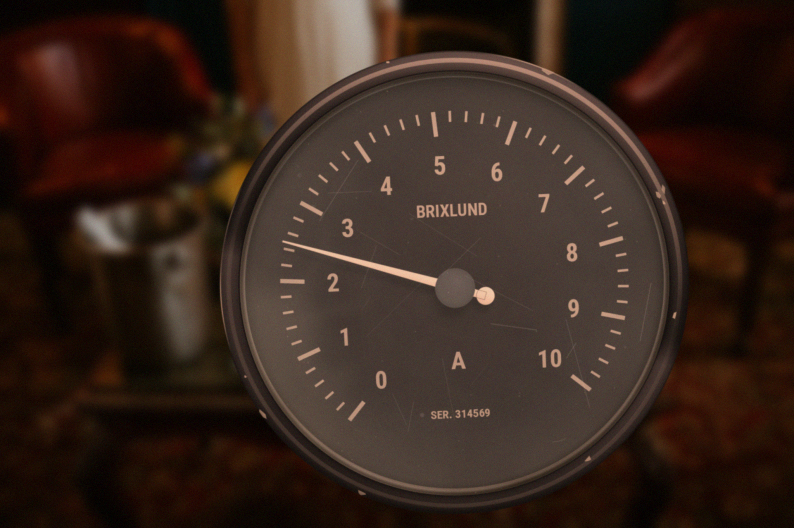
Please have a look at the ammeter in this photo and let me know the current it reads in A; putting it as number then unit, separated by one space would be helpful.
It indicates 2.5 A
